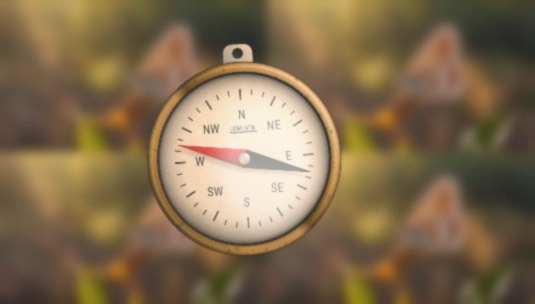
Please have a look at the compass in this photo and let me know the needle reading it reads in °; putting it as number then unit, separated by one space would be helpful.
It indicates 285 °
